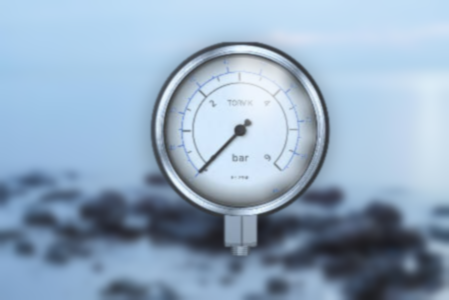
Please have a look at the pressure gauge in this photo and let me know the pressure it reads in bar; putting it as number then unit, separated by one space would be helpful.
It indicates 0 bar
